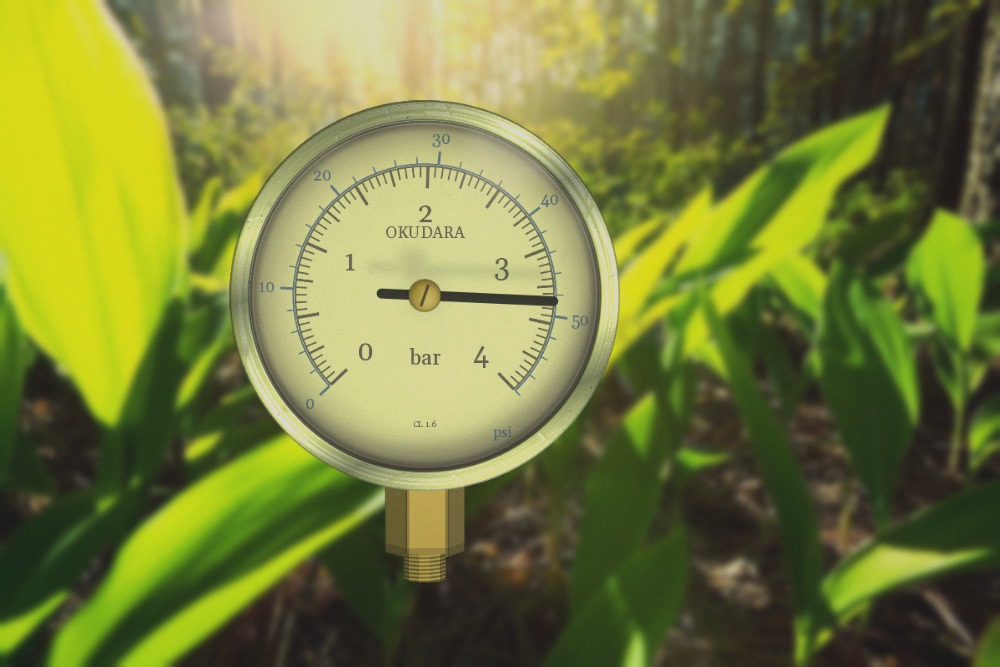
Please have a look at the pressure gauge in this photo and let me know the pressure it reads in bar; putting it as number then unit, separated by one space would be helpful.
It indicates 3.35 bar
